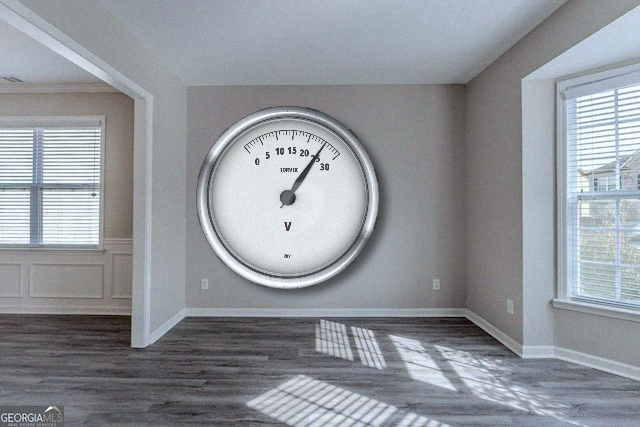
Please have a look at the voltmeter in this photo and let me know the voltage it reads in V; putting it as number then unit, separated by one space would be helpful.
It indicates 25 V
